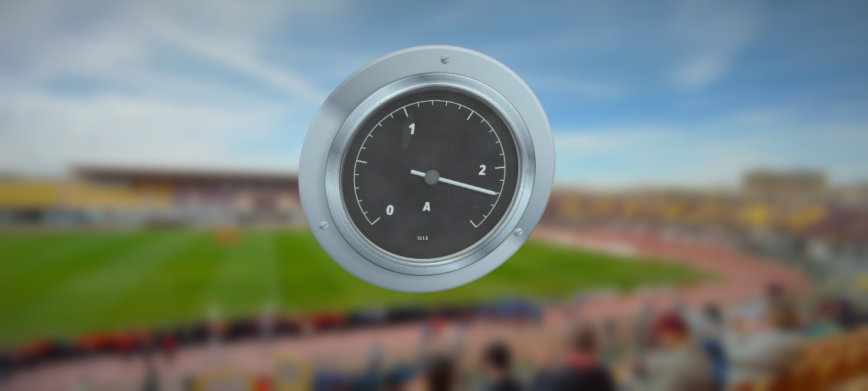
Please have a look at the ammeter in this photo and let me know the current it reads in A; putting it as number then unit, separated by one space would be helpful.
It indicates 2.2 A
